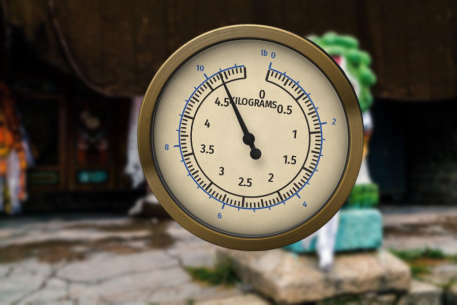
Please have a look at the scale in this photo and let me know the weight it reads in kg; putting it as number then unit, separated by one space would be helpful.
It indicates 4.7 kg
